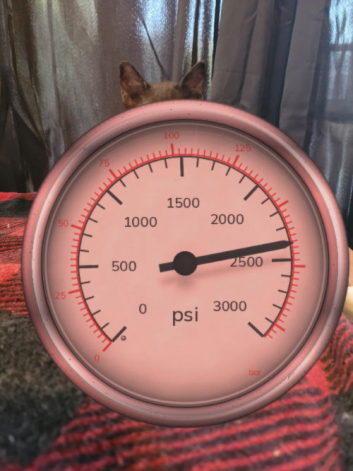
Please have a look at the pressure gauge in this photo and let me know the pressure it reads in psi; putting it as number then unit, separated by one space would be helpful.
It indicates 2400 psi
